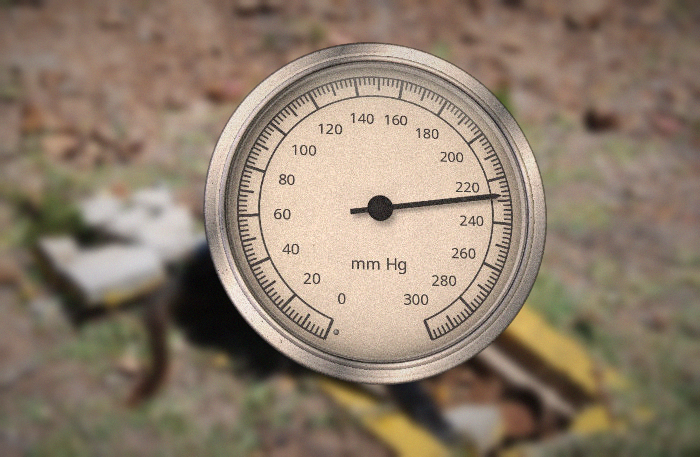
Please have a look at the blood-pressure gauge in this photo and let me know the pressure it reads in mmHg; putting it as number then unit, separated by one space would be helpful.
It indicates 228 mmHg
